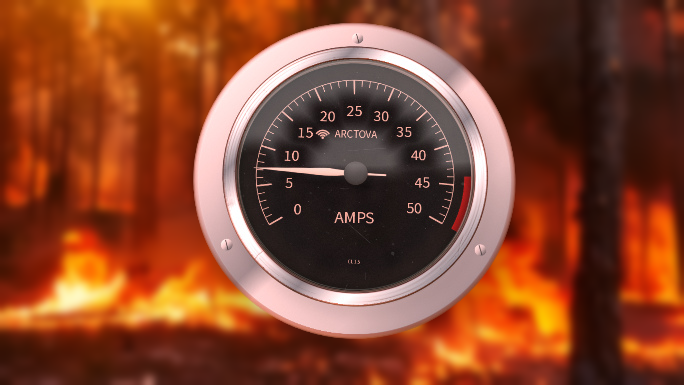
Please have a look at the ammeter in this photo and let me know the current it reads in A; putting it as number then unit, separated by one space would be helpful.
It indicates 7 A
